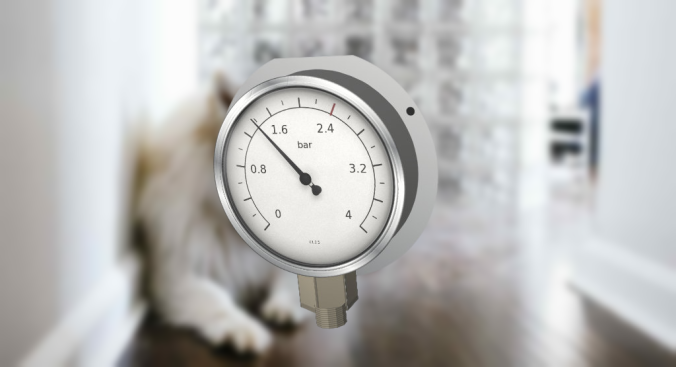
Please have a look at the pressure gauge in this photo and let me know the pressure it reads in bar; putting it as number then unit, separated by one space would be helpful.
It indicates 1.4 bar
